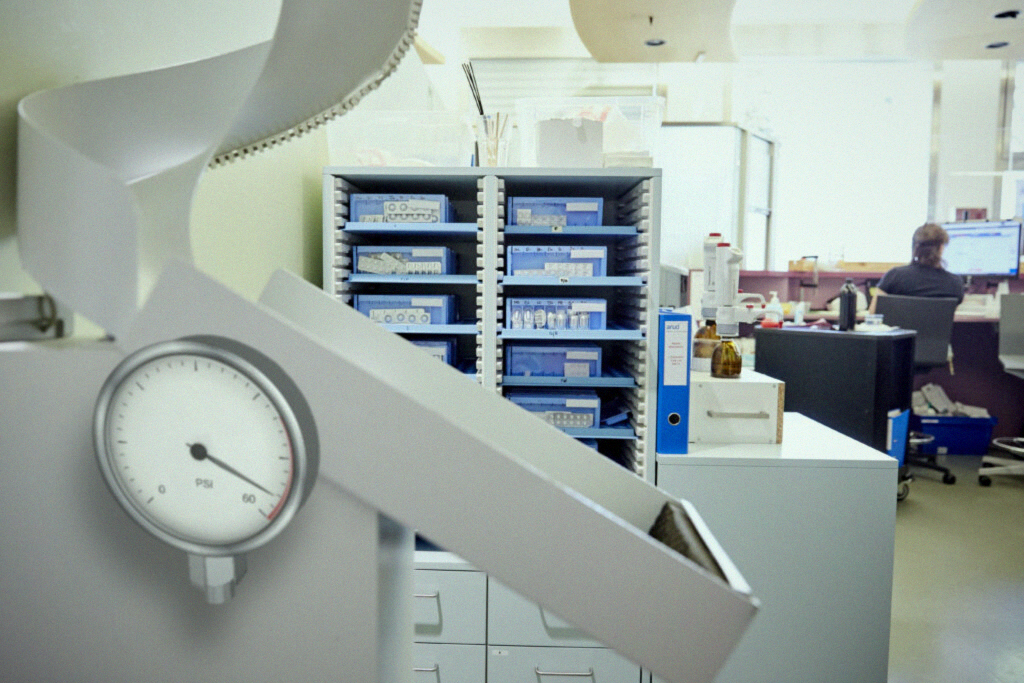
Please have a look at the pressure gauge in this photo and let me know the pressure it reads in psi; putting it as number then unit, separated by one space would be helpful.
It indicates 56 psi
